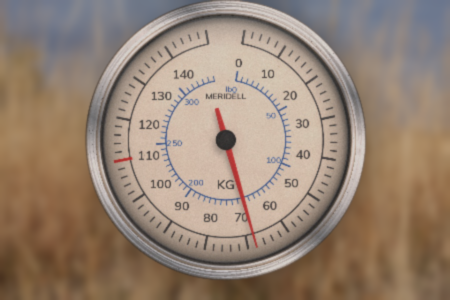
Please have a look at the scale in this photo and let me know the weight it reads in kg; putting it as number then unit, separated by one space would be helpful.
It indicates 68 kg
